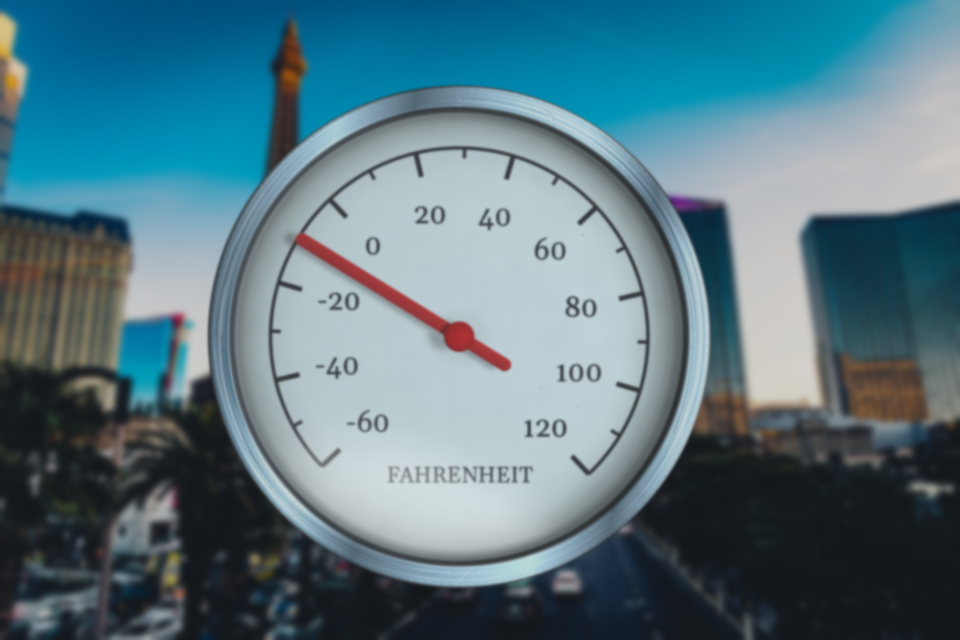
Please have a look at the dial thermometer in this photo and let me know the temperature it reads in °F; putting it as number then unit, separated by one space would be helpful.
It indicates -10 °F
